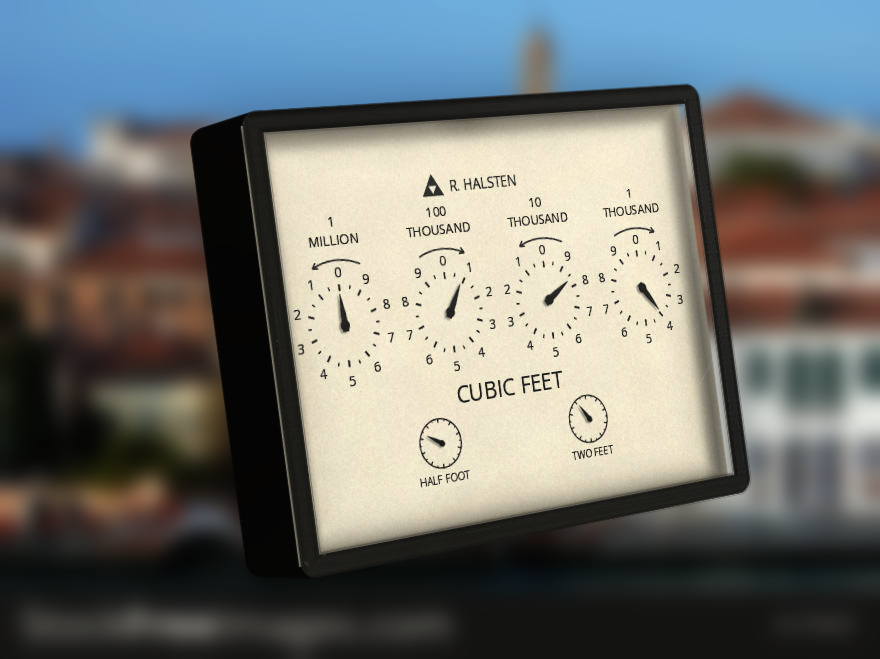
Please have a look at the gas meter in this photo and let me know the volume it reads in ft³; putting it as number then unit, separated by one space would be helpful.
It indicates 8400 ft³
